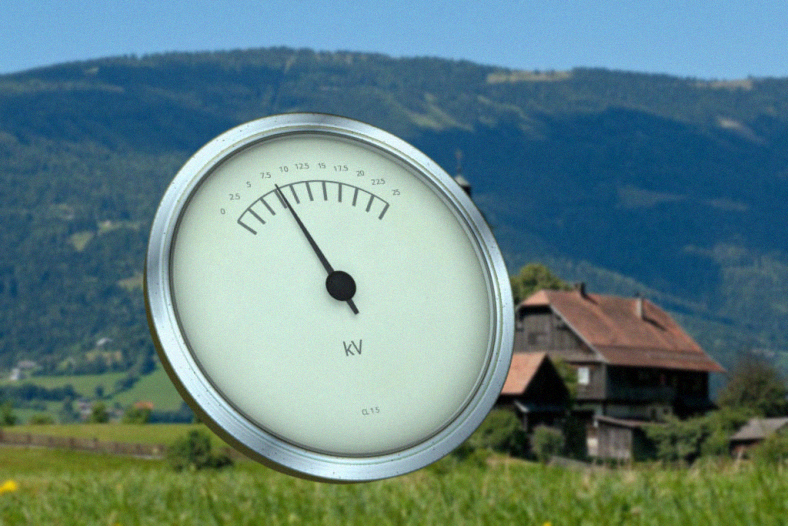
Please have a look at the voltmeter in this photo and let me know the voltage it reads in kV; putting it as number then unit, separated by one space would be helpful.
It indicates 7.5 kV
